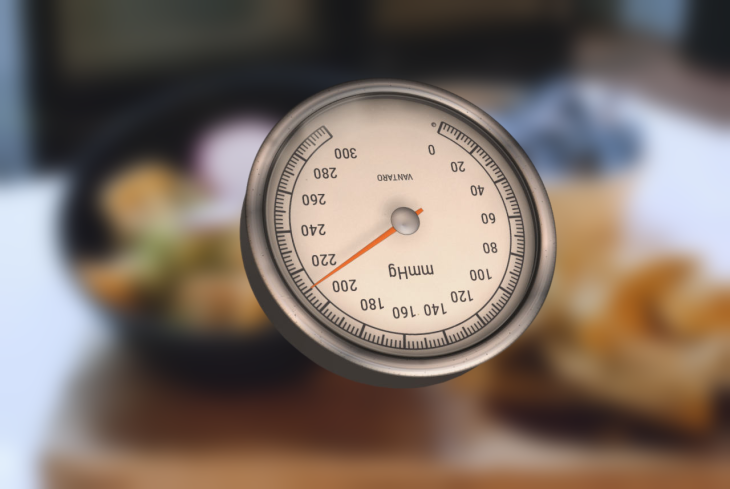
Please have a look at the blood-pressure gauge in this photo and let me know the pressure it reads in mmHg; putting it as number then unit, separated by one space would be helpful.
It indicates 210 mmHg
